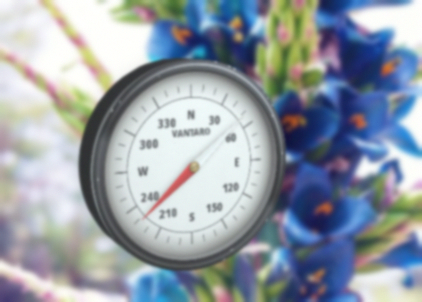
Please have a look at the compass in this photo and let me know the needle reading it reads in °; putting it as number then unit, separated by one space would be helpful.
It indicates 230 °
